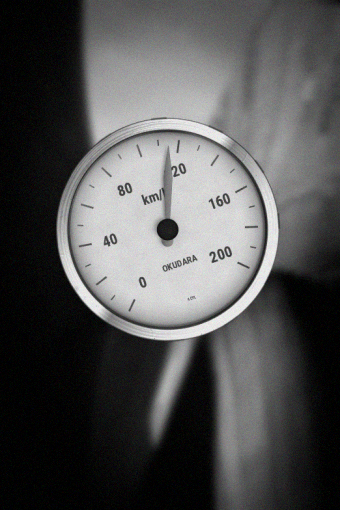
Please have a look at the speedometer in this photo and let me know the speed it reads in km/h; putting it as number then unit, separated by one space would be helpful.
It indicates 115 km/h
